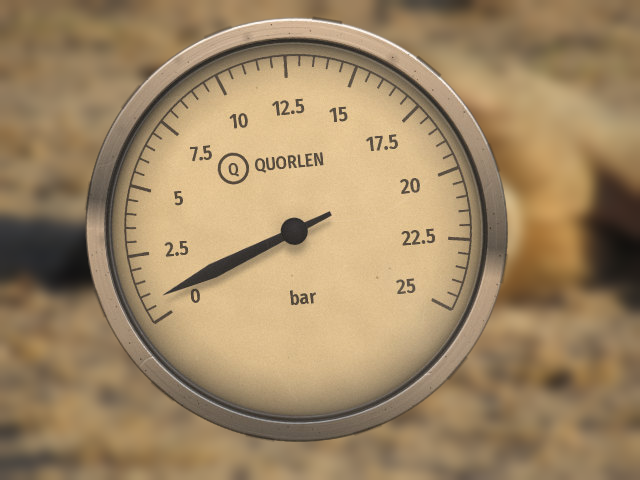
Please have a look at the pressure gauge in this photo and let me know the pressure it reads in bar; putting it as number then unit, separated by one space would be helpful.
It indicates 0.75 bar
